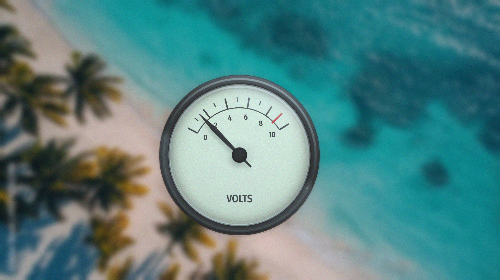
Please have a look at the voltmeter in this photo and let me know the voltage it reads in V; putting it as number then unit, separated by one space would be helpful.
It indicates 1.5 V
